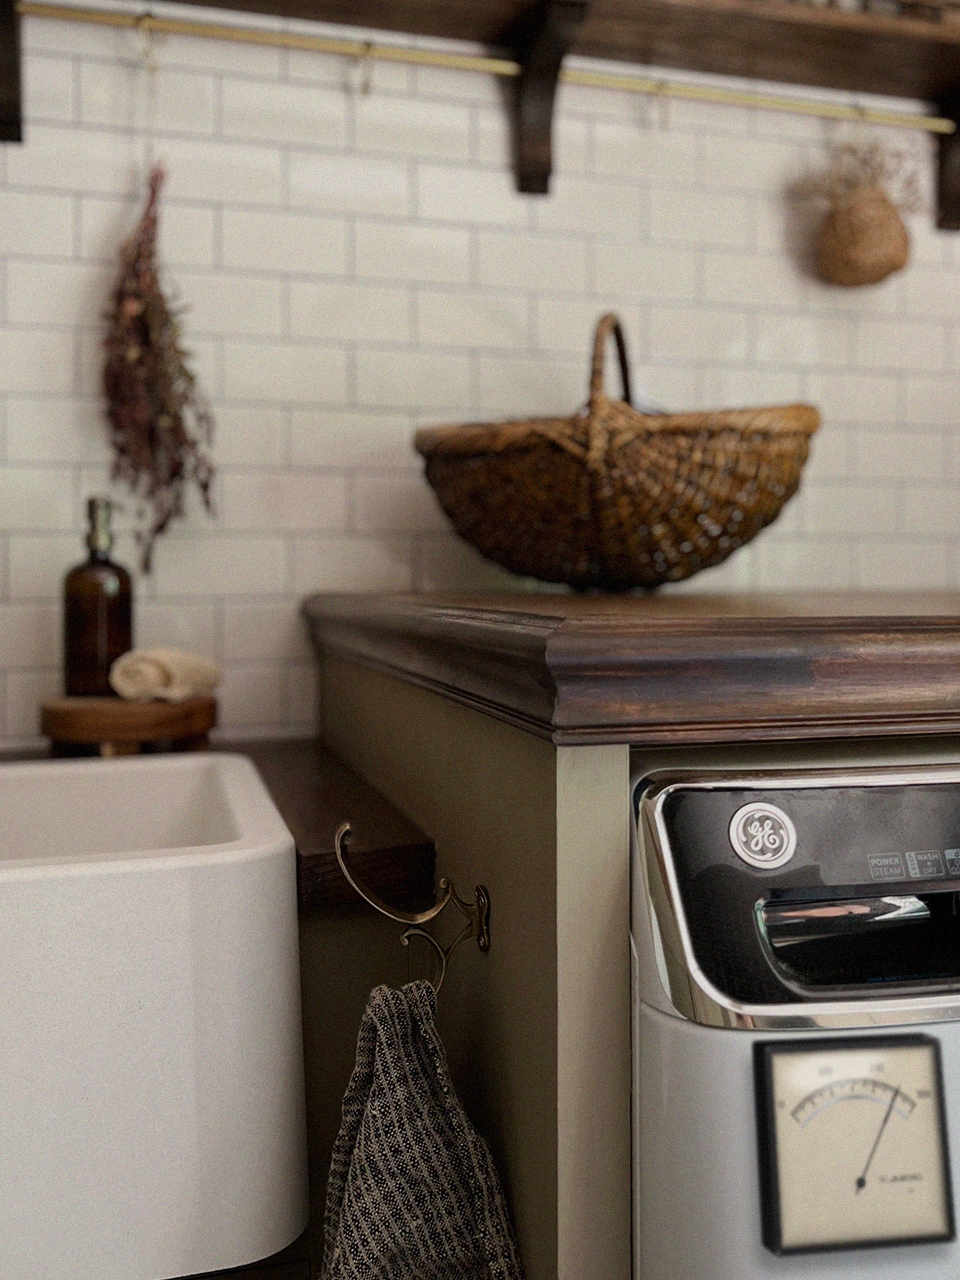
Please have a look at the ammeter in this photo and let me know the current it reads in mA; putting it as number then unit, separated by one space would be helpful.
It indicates 250 mA
